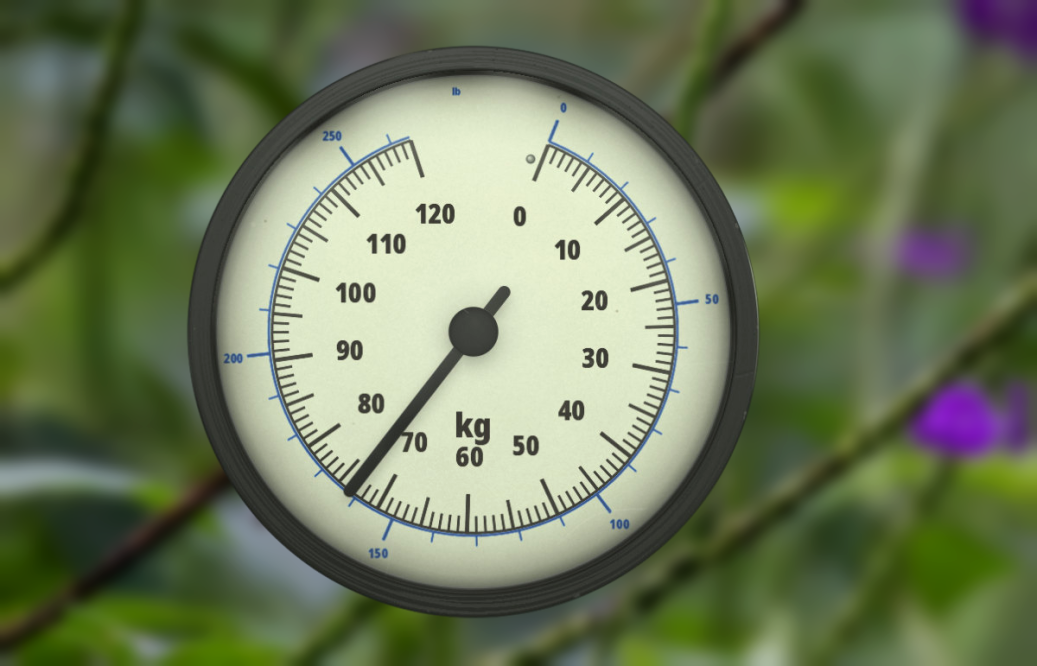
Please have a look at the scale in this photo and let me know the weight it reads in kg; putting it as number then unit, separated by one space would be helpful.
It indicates 73.5 kg
